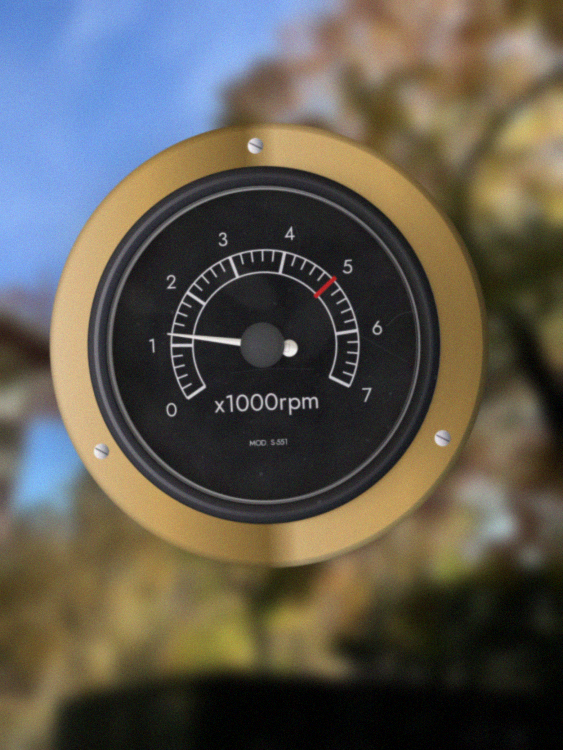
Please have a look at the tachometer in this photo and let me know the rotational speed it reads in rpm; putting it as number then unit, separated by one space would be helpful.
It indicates 1200 rpm
